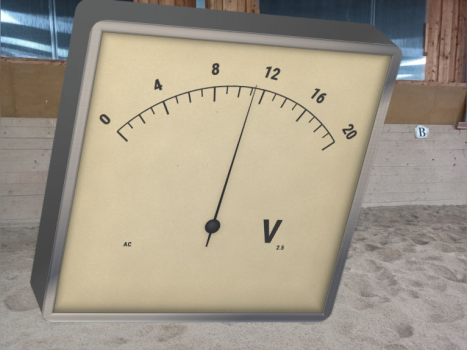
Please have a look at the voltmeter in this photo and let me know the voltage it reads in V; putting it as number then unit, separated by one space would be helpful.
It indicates 11 V
